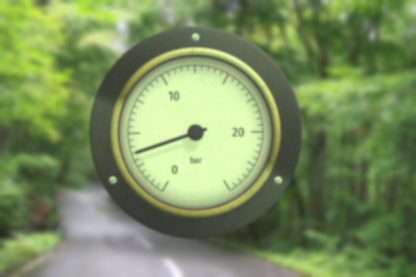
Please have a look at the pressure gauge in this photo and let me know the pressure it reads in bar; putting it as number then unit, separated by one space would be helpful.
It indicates 3.5 bar
